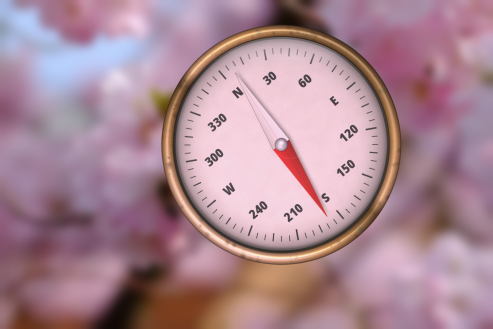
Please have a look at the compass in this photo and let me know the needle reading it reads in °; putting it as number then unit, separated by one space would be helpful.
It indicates 187.5 °
